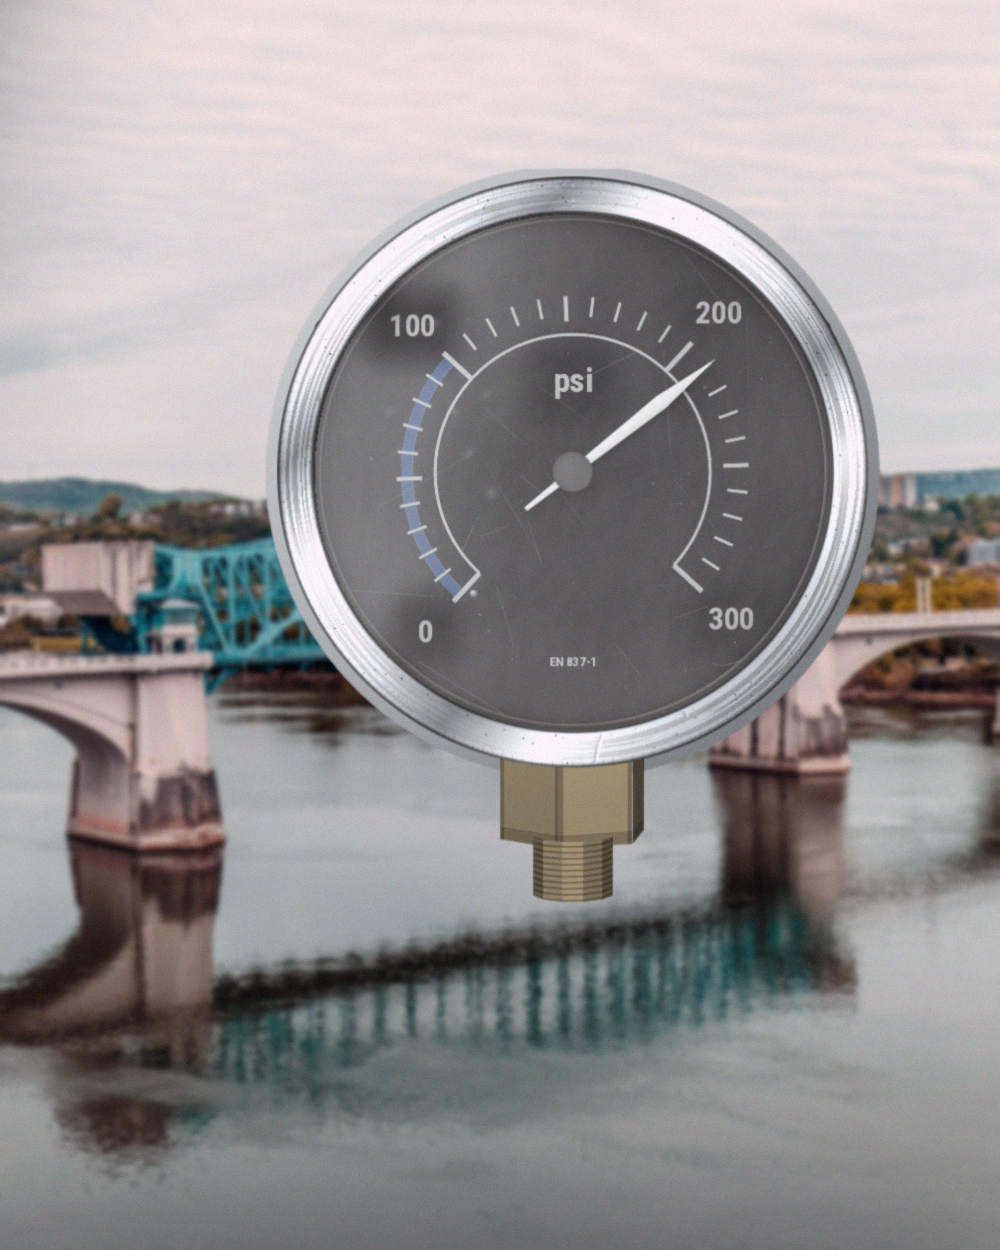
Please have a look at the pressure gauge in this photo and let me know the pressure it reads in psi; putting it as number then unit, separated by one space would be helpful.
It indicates 210 psi
